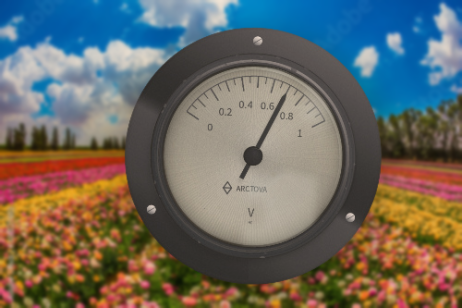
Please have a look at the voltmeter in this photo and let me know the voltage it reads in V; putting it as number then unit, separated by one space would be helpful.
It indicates 0.7 V
